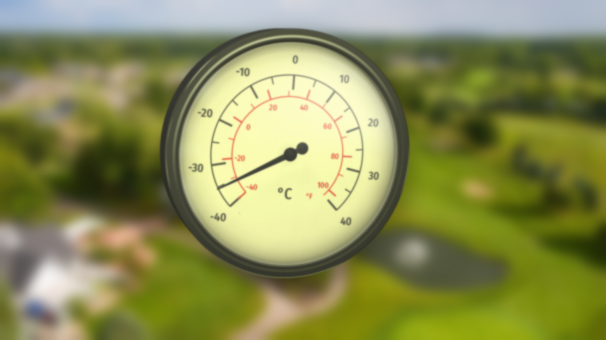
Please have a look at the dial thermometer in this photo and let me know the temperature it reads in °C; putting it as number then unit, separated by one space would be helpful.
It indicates -35 °C
